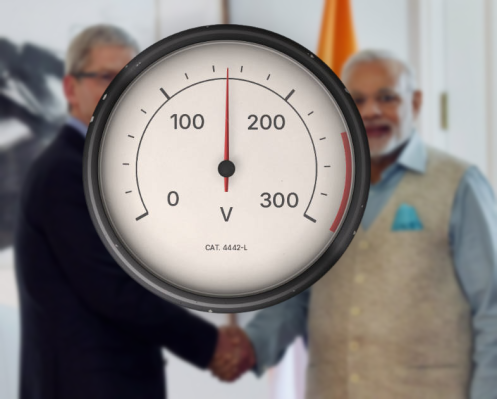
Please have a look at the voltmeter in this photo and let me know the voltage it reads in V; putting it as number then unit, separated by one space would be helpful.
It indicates 150 V
